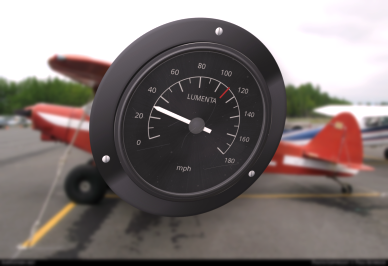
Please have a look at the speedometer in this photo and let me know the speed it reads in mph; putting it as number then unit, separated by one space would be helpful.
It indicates 30 mph
